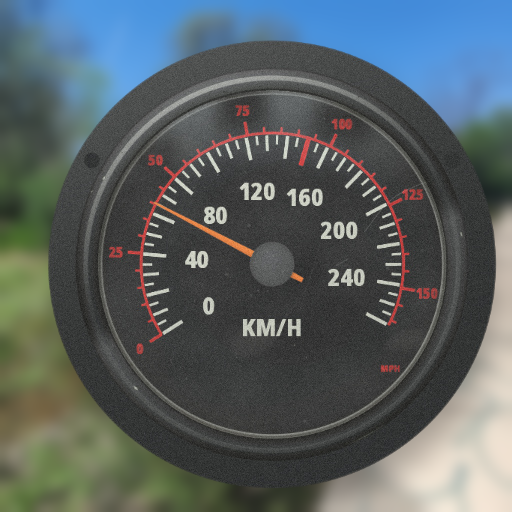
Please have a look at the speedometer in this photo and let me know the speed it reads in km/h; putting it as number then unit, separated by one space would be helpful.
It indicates 65 km/h
